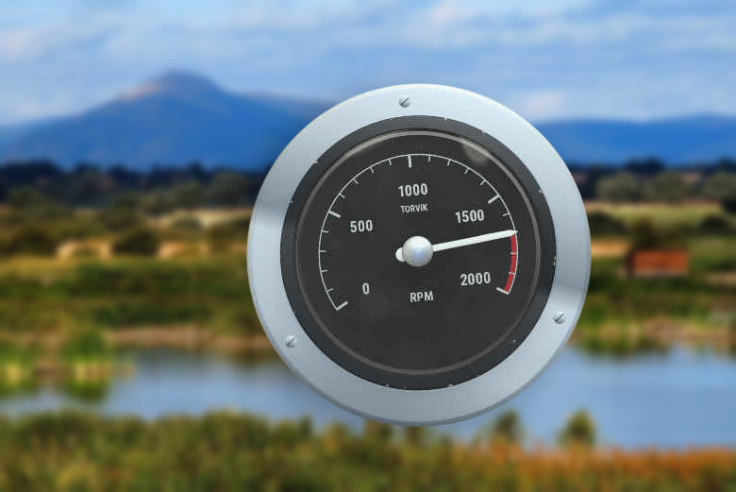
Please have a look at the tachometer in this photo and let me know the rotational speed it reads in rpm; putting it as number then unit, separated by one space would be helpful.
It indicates 1700 rpm
